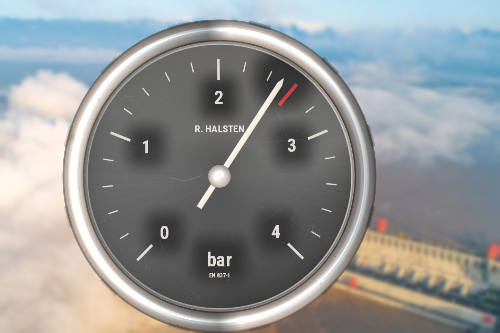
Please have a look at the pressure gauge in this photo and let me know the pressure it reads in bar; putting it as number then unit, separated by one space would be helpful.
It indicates 2.5 bar
